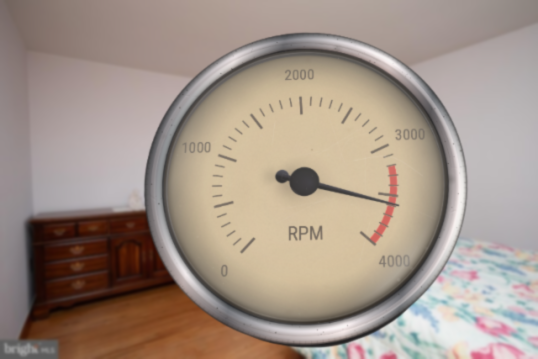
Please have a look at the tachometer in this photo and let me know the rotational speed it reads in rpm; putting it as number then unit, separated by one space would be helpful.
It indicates 3600 rpm
